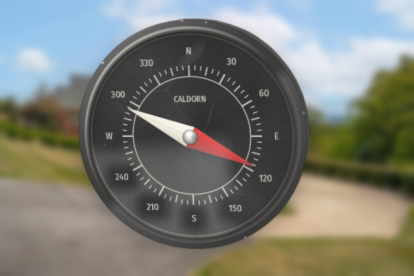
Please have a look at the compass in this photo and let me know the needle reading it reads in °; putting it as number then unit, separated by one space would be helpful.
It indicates 115 °
